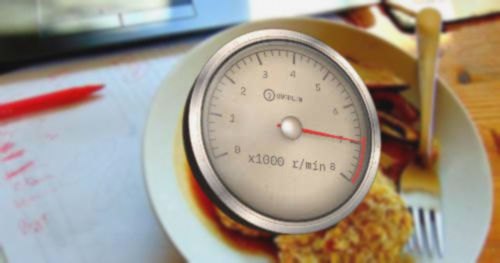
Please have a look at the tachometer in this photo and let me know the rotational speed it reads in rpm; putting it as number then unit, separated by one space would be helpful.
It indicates 7000 rpm
